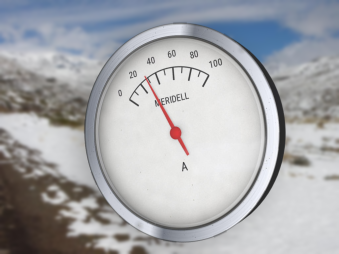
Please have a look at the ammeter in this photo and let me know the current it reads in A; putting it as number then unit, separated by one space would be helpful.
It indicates 30 A
